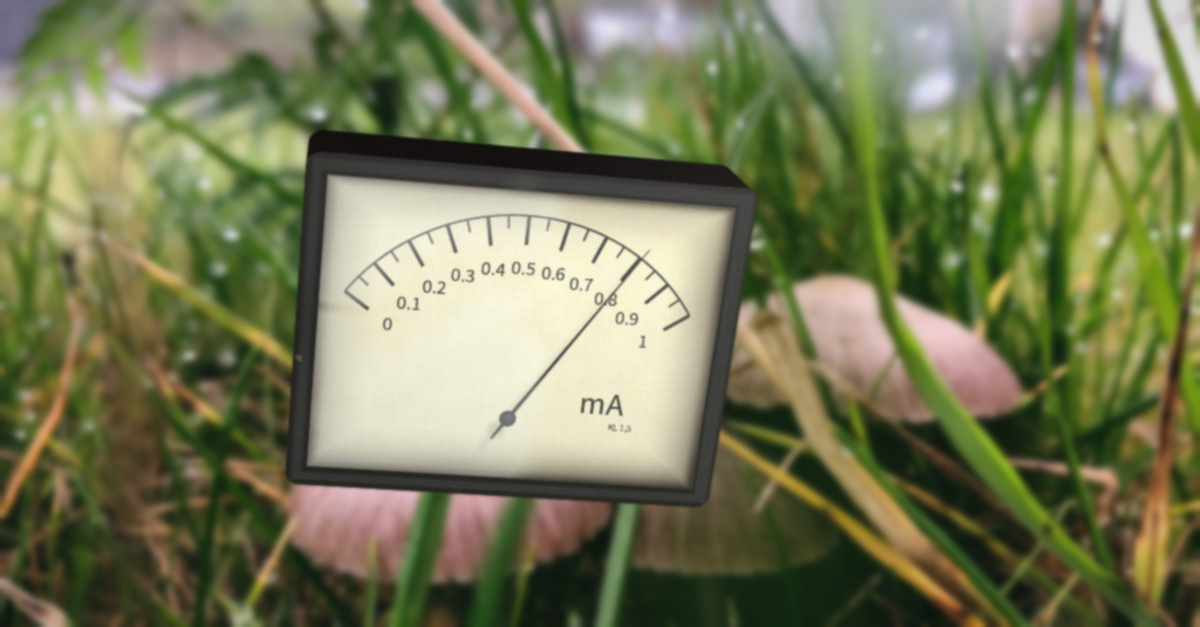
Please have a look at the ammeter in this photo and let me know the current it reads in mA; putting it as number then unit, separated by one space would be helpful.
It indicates 0.8 mA
